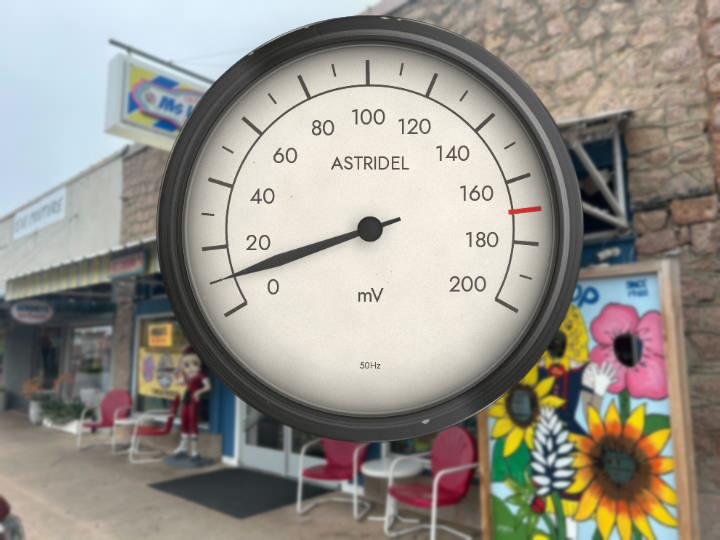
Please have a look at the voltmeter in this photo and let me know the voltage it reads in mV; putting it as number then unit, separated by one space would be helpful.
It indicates 10 mV
